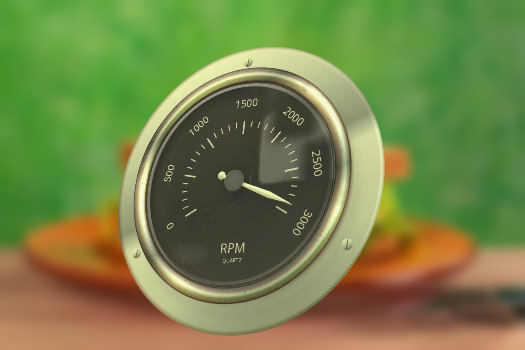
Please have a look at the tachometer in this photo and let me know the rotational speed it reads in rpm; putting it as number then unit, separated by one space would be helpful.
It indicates 2900 rpm
